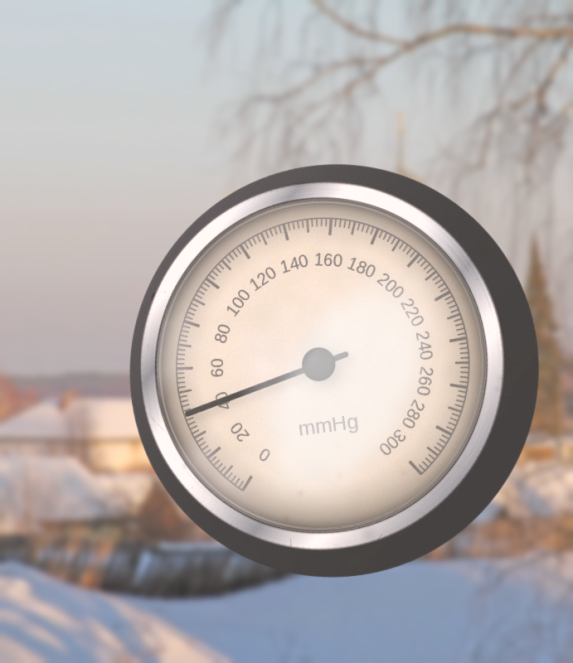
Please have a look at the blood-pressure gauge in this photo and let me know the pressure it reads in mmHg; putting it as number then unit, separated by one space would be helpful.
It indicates 40 mmHg
